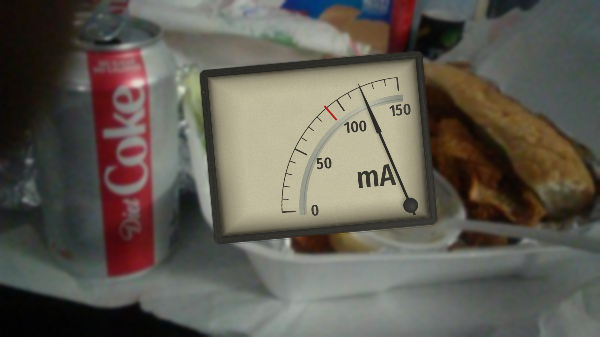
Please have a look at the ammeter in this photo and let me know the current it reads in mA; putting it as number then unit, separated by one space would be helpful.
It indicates 120 mA
